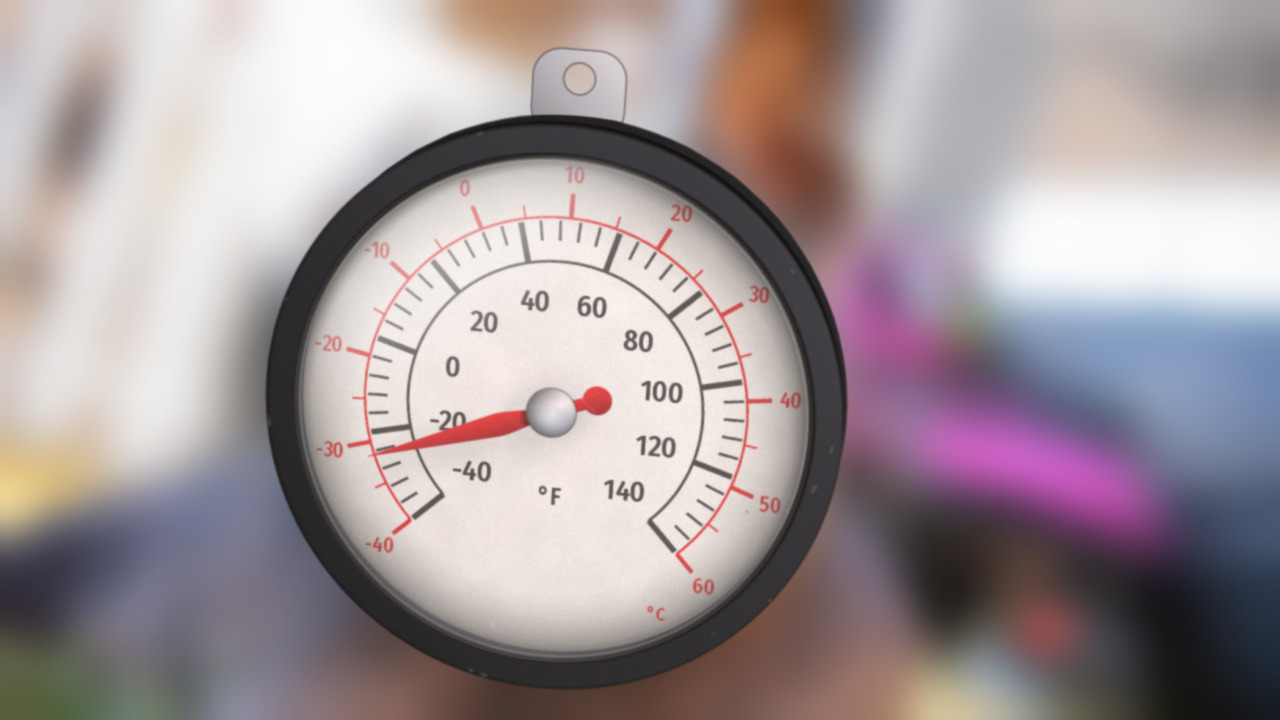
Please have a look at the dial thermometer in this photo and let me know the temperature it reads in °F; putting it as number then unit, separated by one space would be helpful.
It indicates -24 °F
